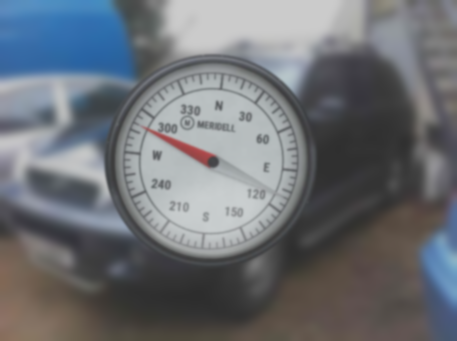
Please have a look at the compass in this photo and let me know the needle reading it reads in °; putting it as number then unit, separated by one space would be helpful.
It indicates 290 °
